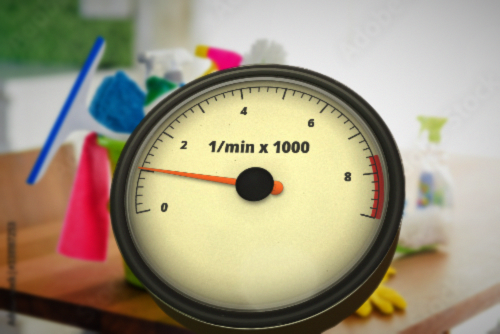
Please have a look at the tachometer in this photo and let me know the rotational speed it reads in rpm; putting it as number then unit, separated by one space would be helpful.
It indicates 1000 rpm
